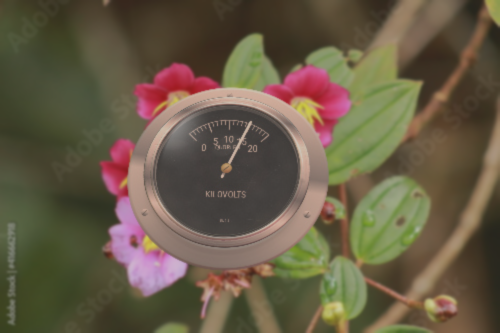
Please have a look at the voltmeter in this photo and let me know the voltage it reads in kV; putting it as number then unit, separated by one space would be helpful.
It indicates 15 kV
